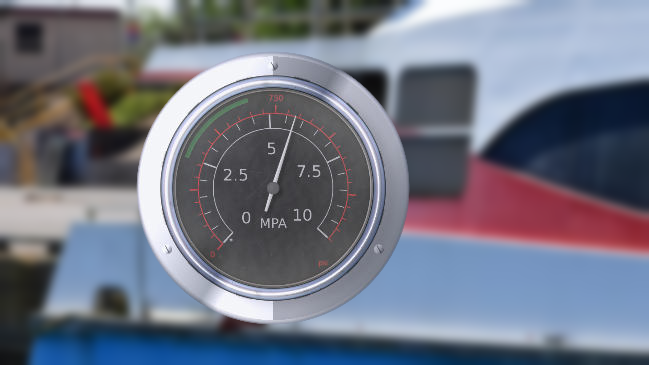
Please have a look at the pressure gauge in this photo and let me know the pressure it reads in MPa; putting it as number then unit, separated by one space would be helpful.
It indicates 5.75 MPa
